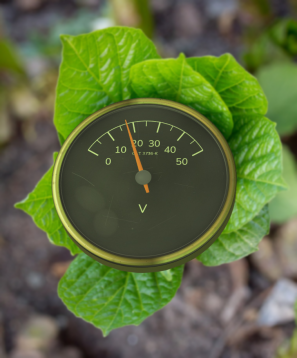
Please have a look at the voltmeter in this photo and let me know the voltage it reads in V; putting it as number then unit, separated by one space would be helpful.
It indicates 17.5 V
